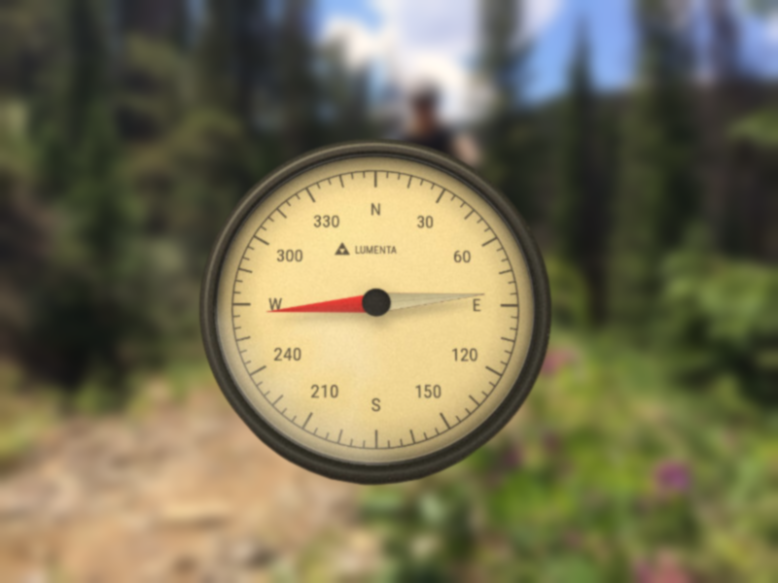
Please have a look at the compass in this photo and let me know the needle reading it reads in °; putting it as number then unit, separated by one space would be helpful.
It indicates 265 °
